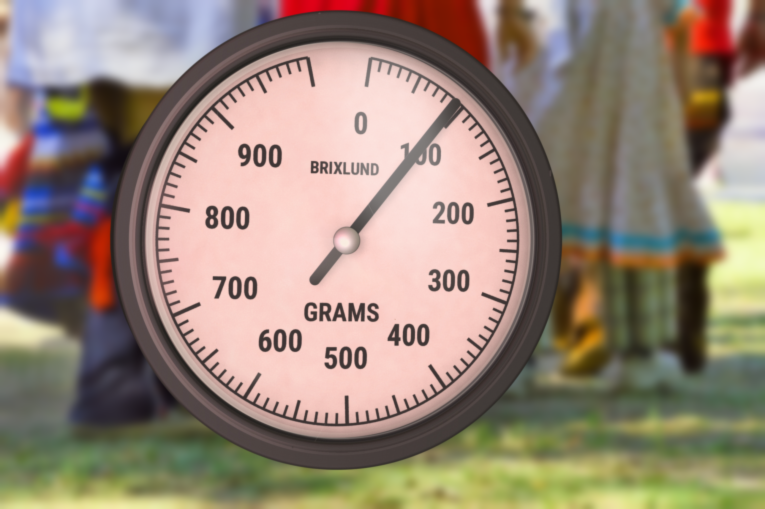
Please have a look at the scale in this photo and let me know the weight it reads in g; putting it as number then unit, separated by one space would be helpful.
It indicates 90 g
